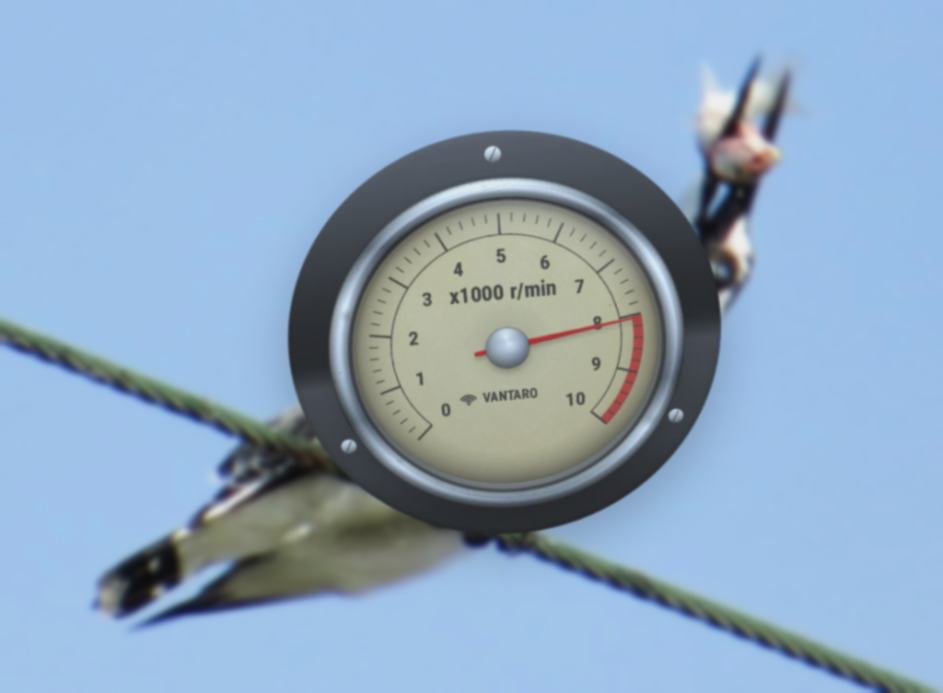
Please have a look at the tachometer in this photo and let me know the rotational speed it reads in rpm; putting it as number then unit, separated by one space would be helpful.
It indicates 8000 rpm
